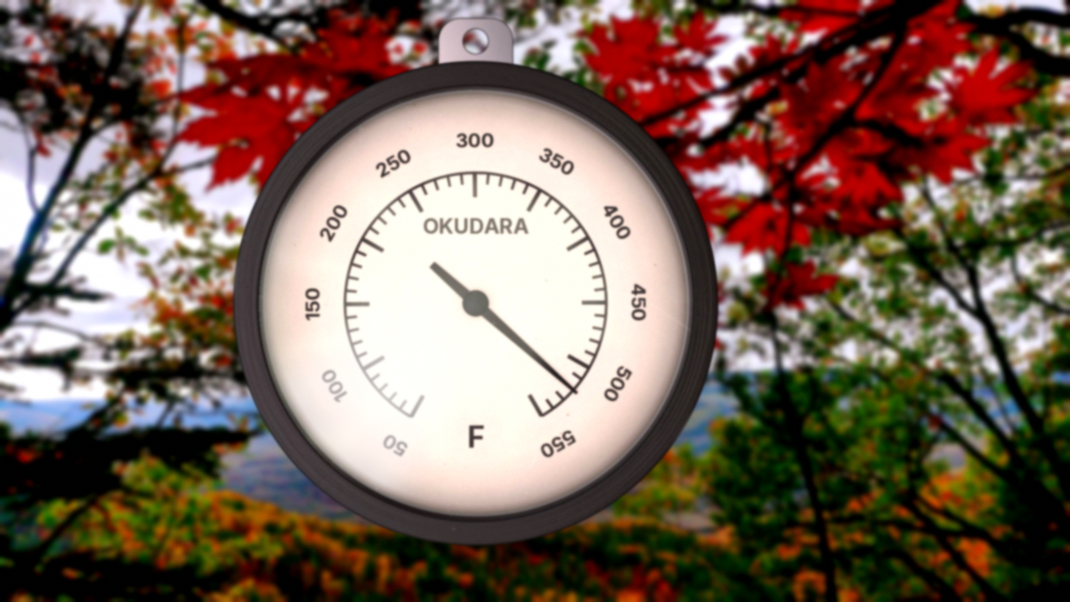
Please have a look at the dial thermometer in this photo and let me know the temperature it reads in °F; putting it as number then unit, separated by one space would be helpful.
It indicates 520 °F
